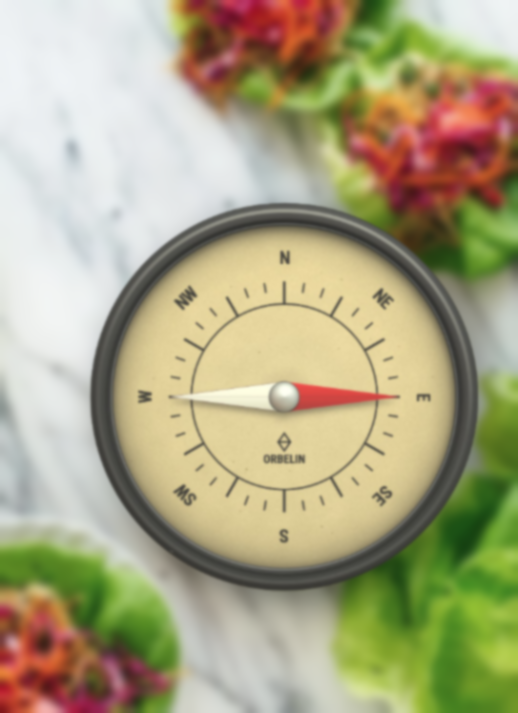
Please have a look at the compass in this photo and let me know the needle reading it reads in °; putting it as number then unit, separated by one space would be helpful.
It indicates 90 °
